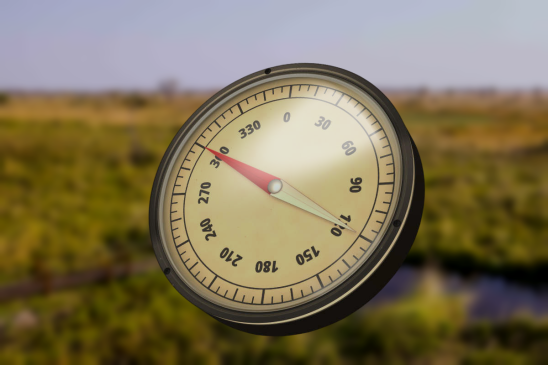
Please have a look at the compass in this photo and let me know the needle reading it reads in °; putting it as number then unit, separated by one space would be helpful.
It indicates 300 °
